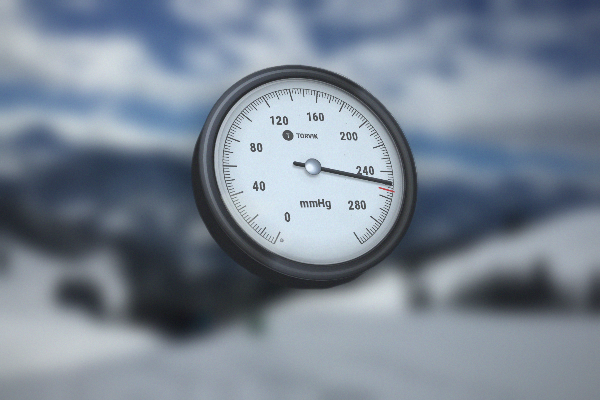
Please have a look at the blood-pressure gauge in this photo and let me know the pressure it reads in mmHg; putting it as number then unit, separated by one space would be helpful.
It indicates 250 mmHg
